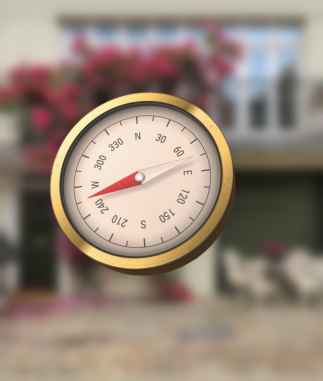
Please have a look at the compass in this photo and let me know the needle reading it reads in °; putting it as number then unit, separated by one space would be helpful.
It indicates 255 °
